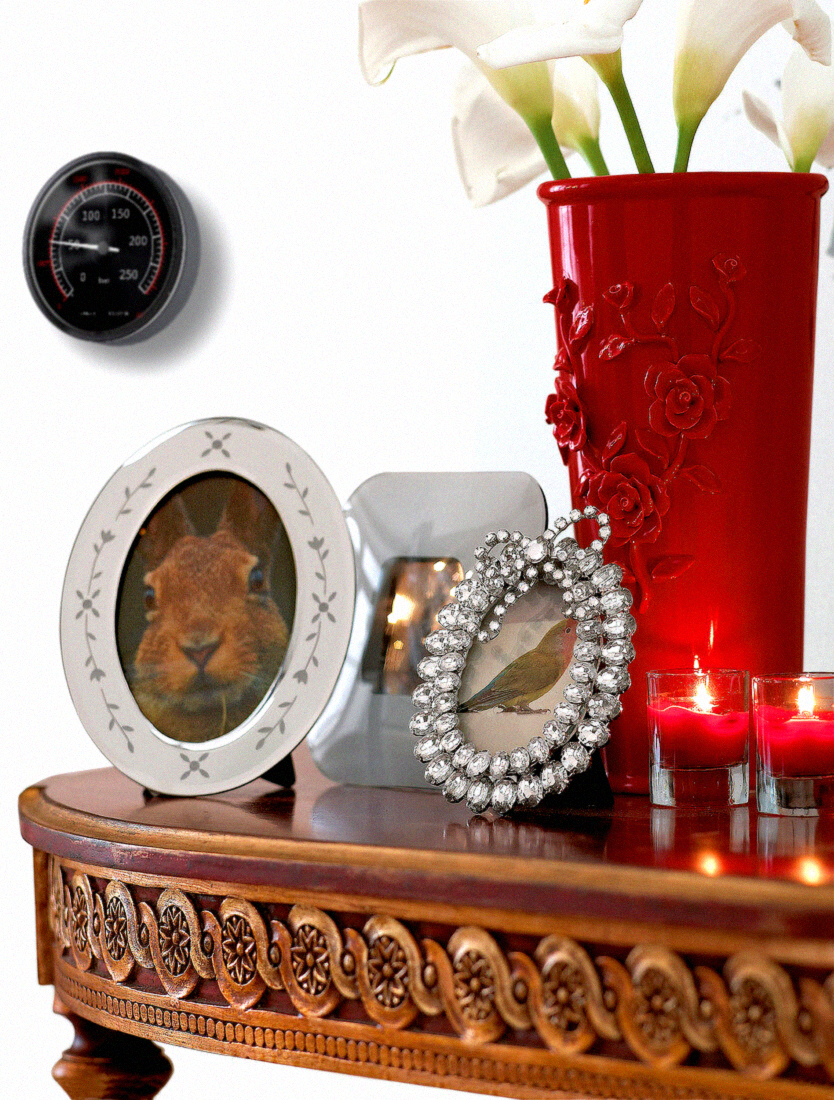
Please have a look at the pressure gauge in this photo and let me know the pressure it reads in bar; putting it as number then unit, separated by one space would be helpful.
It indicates 50 bar
